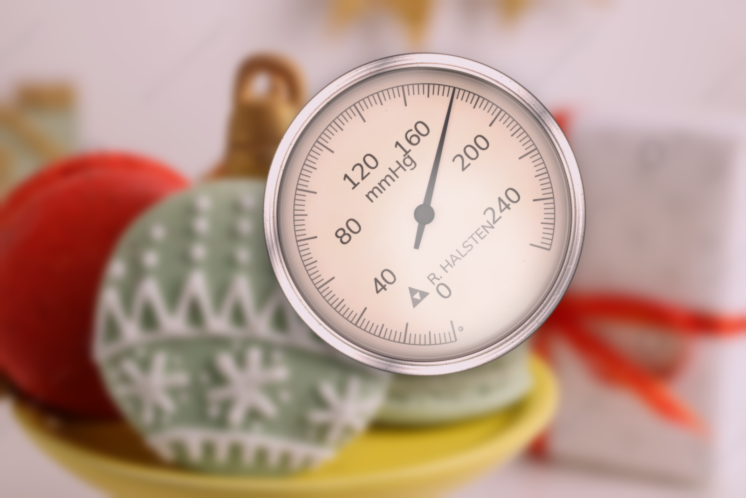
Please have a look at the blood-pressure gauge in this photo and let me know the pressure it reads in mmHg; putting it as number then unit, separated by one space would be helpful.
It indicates 180 mmHg
